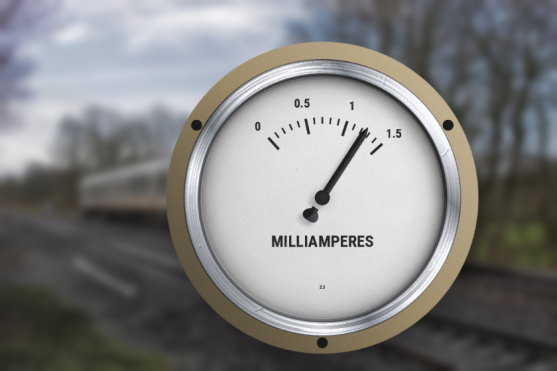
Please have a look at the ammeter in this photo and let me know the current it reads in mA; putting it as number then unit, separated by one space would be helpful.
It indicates 1.25 mA
